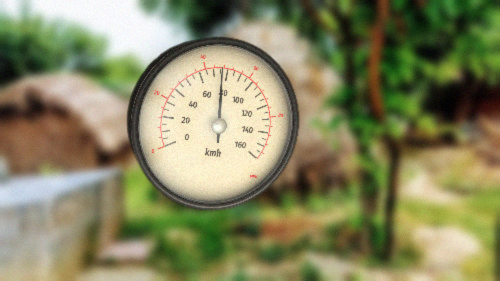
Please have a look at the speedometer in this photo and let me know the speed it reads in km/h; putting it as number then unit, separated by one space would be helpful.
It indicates 75 km/h
